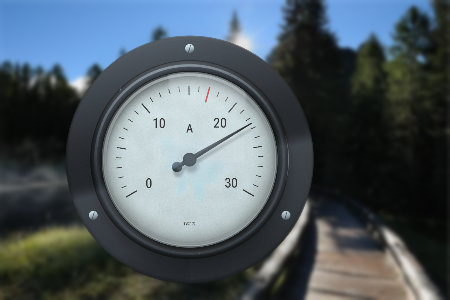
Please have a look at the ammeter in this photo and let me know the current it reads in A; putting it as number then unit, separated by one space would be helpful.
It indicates 22.5 A
